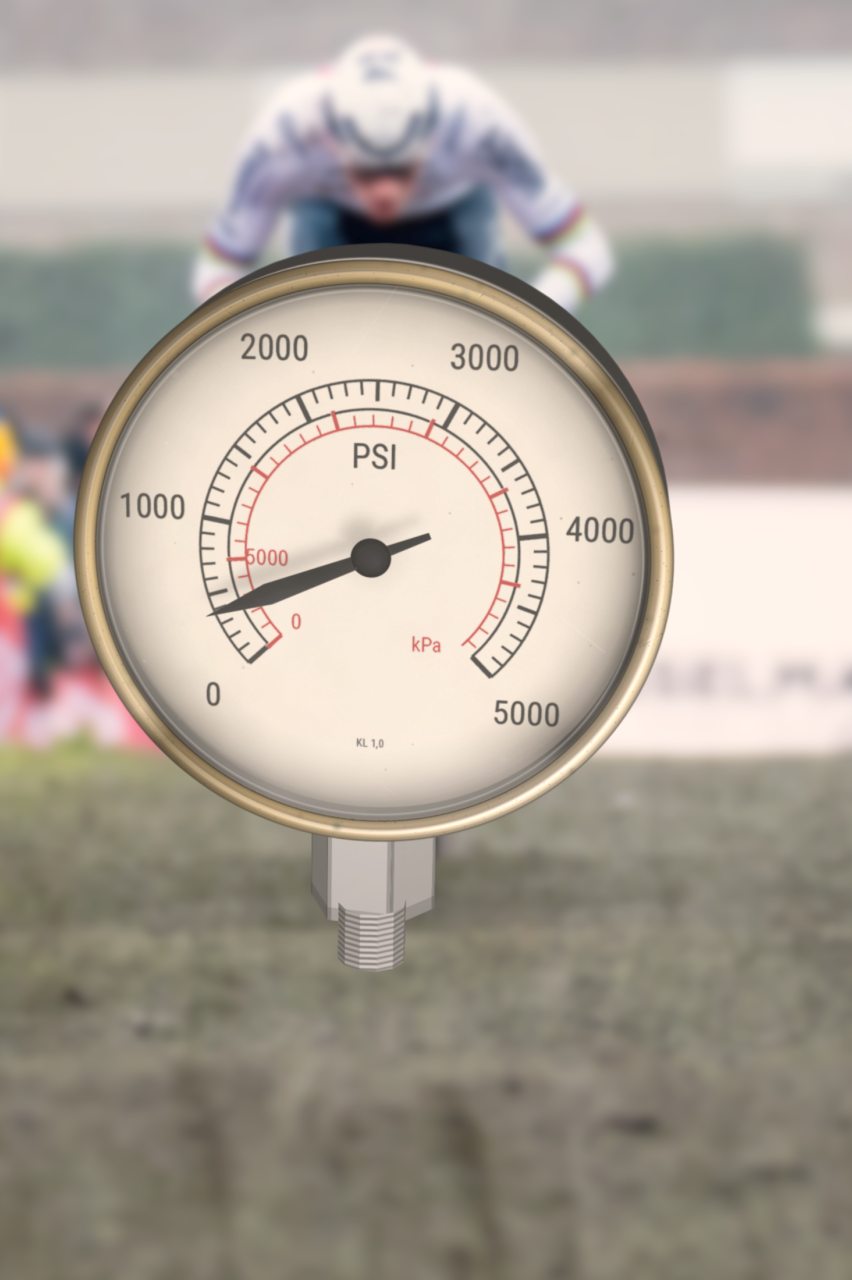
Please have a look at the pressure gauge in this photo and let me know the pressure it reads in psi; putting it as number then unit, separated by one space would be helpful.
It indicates 400 psi
